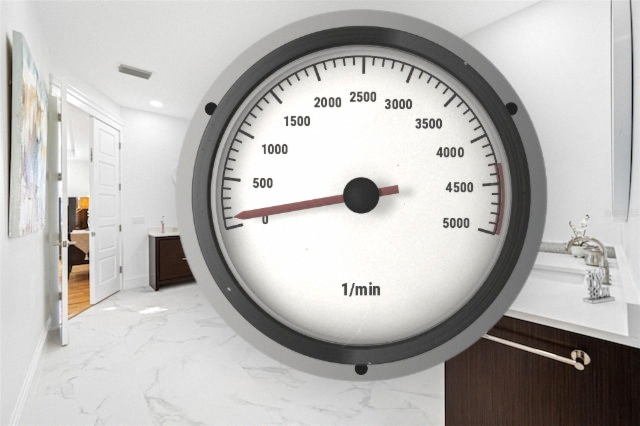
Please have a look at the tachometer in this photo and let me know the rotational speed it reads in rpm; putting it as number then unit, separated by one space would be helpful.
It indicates 100 rpm
